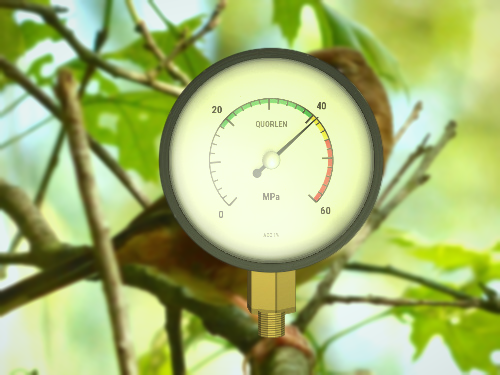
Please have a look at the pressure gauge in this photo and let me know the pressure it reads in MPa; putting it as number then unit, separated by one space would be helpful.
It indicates 41 MPa
